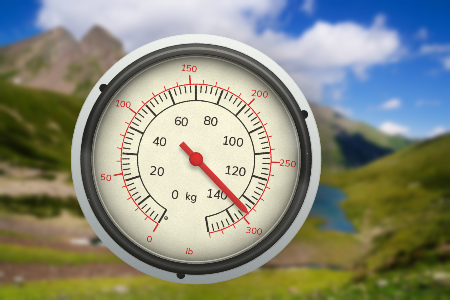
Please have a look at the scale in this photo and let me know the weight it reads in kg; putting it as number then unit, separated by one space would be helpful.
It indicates 134 kg
